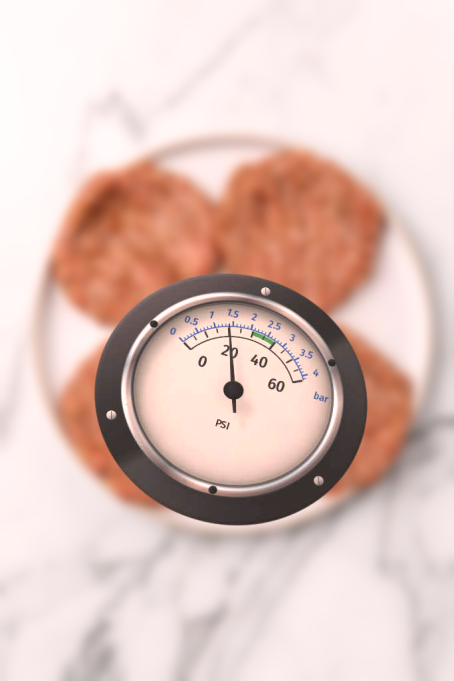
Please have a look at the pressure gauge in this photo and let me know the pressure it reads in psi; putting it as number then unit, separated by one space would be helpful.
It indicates 20 psi
